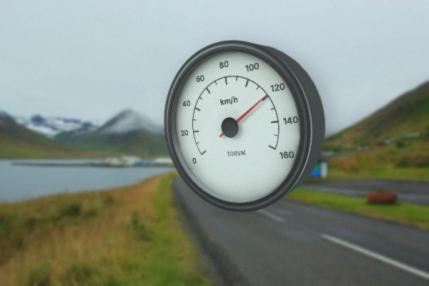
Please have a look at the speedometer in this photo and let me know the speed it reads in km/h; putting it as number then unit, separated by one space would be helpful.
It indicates 120 km/h
